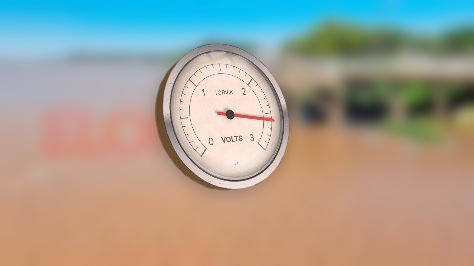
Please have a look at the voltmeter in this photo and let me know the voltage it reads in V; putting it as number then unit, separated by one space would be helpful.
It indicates 2.6 V
